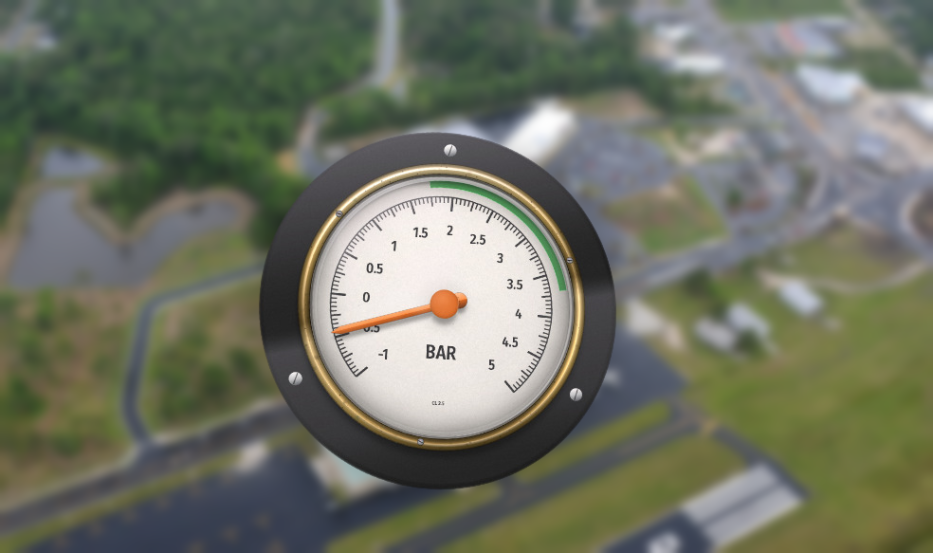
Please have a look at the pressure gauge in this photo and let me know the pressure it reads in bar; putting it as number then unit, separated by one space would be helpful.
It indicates -0.45 bar
